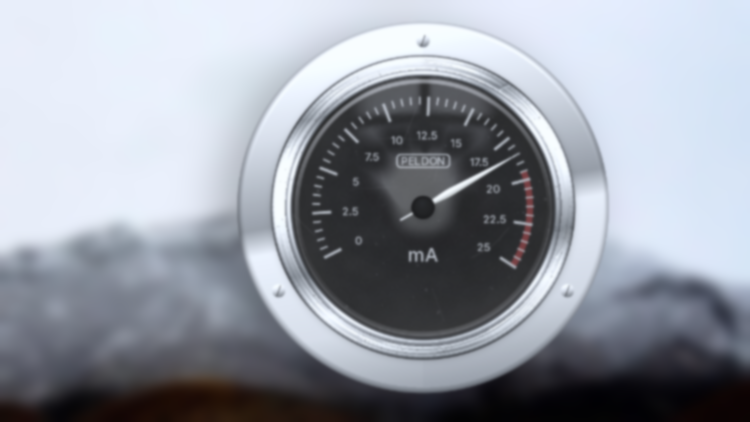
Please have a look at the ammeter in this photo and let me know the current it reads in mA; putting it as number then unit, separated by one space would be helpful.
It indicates 18.5 mA
